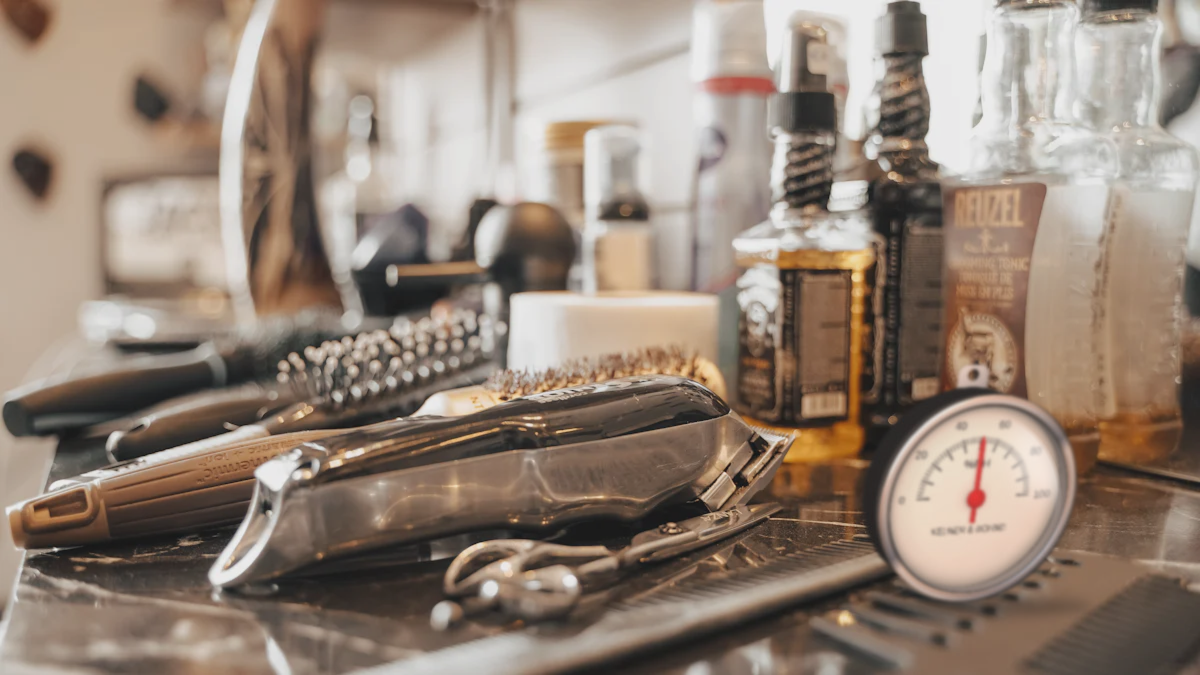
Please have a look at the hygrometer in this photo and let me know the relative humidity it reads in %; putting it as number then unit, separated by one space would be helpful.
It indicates 50 %
